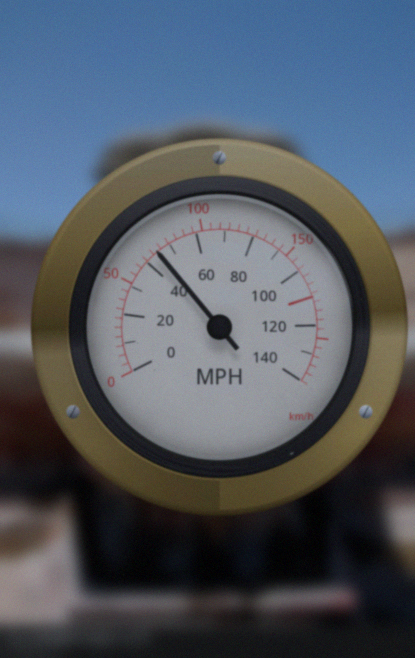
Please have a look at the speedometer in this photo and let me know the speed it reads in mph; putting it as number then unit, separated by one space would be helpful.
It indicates 45 mph
